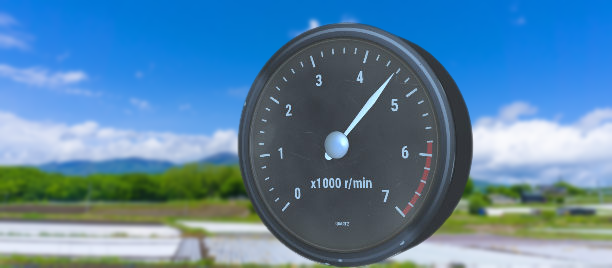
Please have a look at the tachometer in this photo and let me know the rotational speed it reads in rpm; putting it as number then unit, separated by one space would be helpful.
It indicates 4600 rpm
